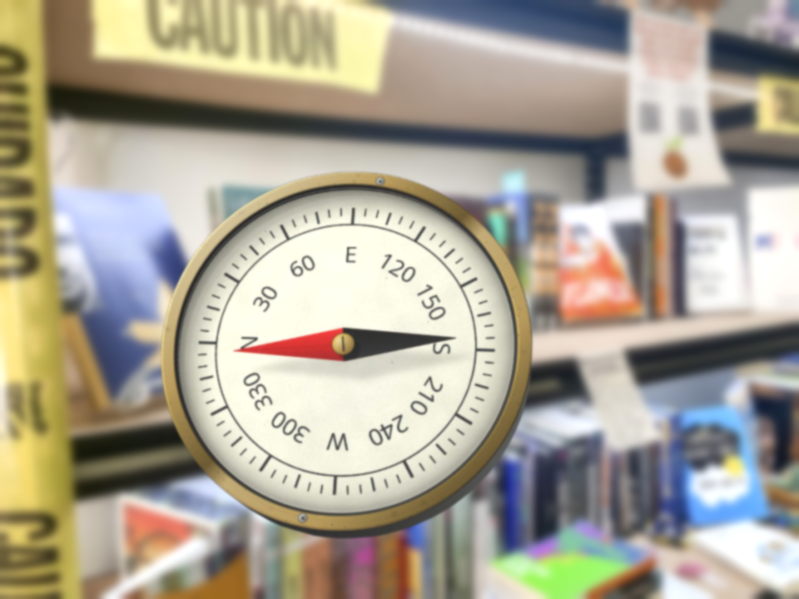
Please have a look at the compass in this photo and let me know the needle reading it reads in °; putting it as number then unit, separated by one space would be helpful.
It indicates 355 °
